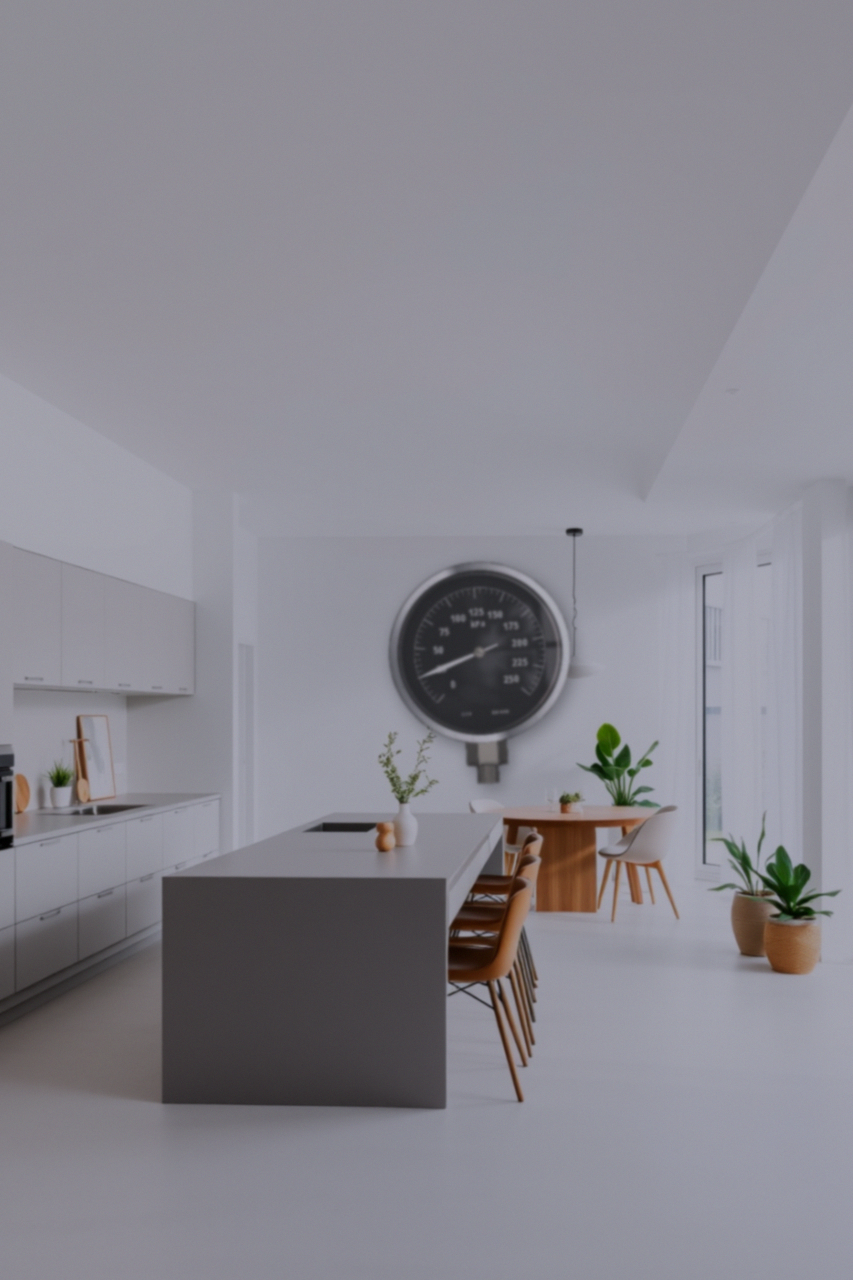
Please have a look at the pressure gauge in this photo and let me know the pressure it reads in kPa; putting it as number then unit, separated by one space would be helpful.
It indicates 25 kPa
